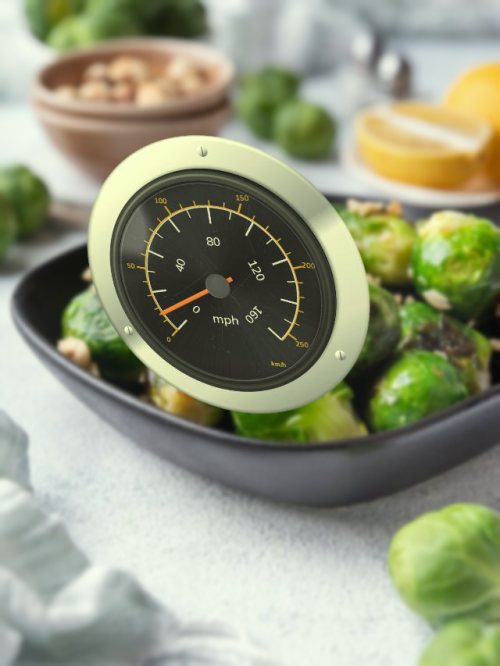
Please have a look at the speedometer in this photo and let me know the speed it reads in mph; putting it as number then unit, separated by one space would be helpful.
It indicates 10 mph
